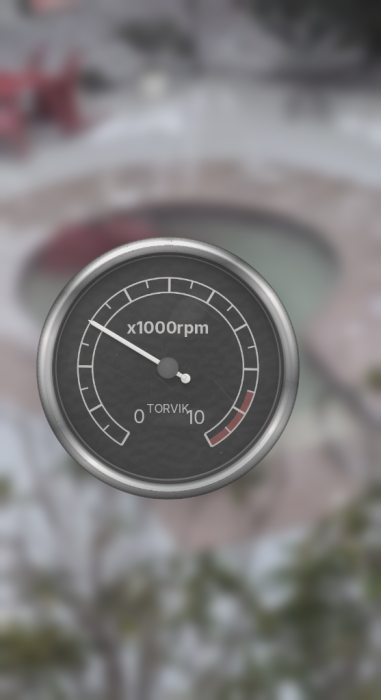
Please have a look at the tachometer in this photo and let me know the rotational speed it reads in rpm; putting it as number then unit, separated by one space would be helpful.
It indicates 3000 rpm
